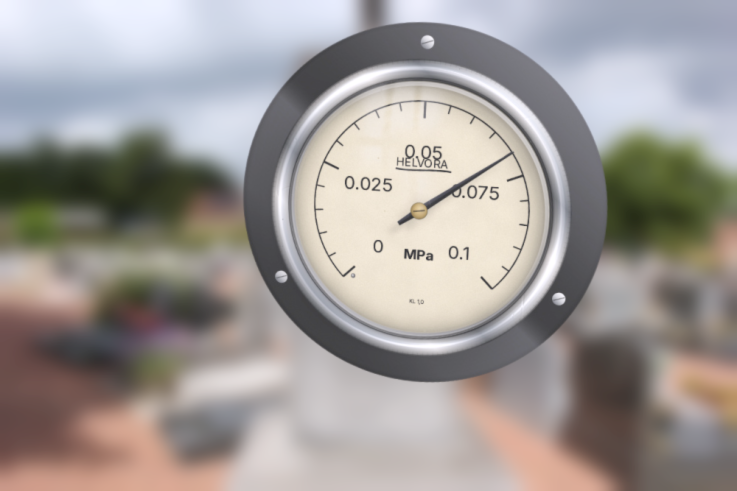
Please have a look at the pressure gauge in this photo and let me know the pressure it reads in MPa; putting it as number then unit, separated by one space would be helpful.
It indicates 0.07 MPa
